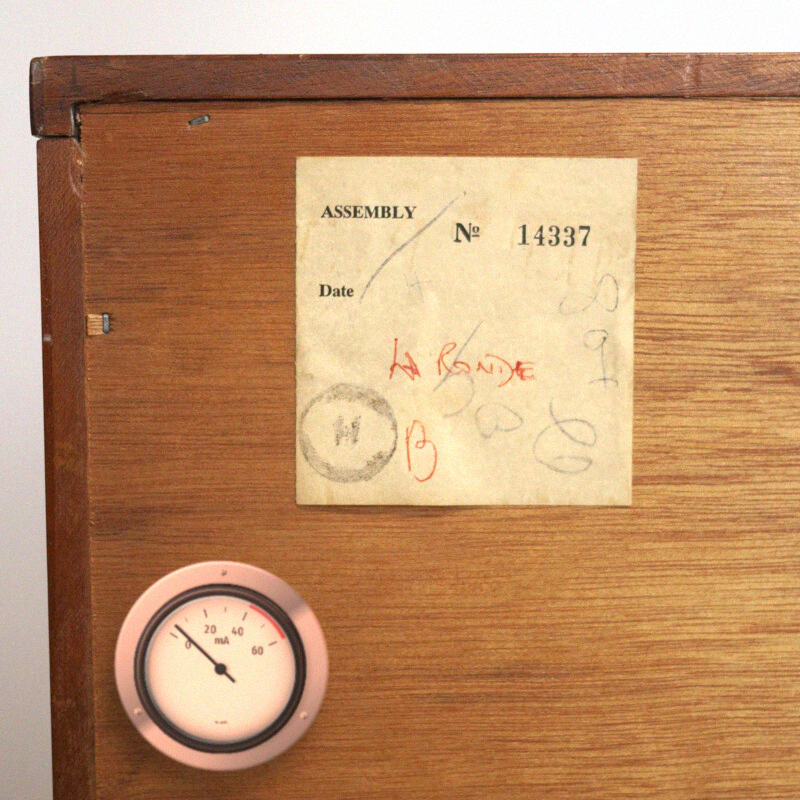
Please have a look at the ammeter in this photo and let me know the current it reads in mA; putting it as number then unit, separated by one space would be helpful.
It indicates 5 mA
